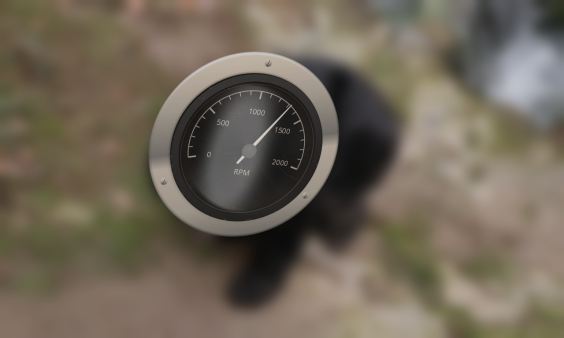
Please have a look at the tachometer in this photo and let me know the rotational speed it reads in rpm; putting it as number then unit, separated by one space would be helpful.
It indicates 1300 rpm
